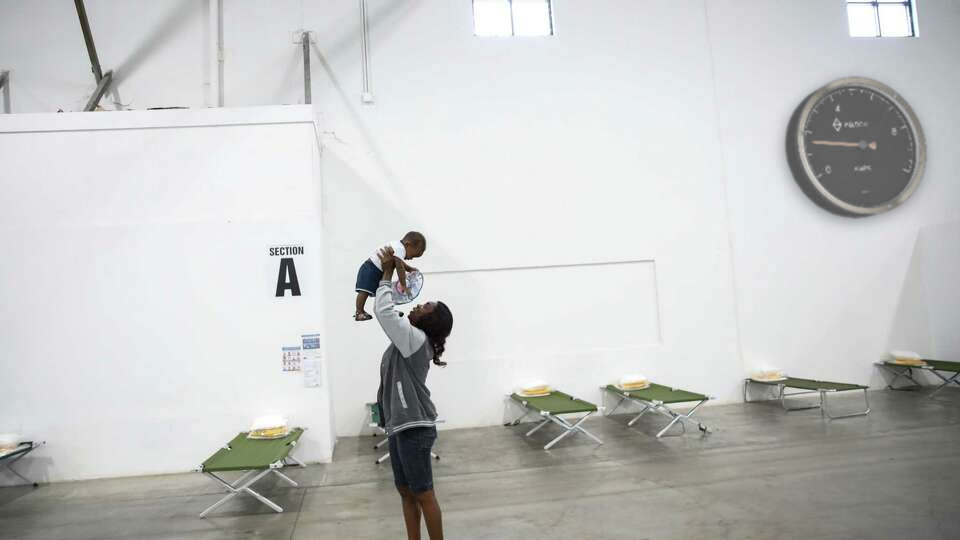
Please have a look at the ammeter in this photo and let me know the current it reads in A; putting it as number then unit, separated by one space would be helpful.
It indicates 1.5 A
